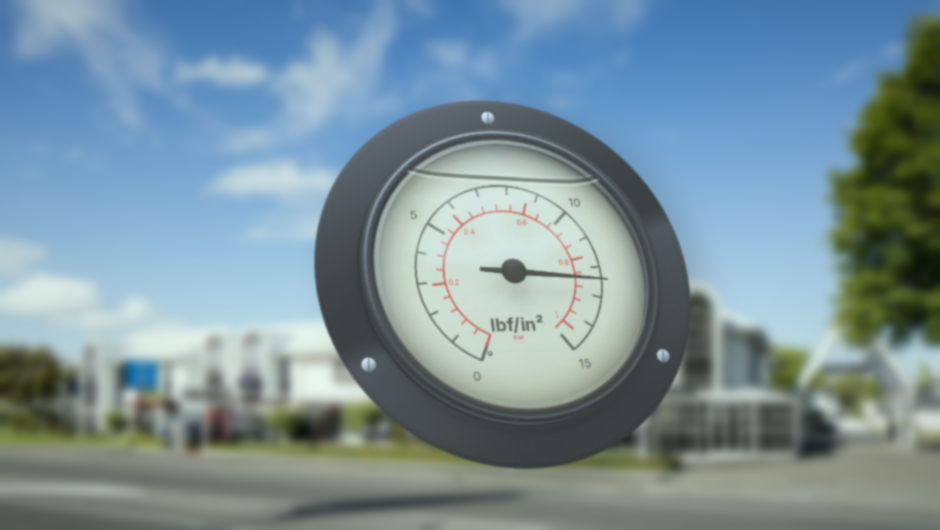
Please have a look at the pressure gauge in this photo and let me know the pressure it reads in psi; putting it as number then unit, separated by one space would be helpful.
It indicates 12.5 psi
